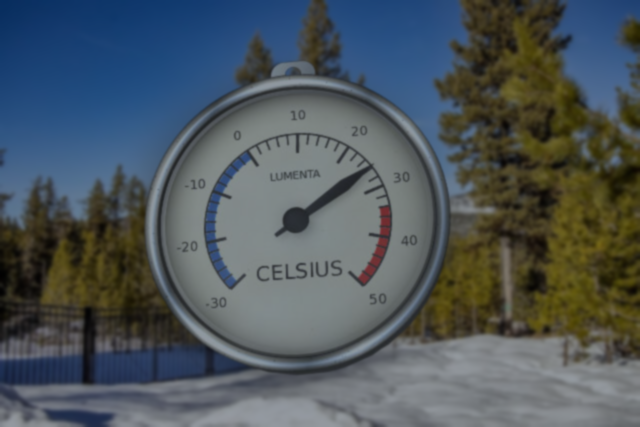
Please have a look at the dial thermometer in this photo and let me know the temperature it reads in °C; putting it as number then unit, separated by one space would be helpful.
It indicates 26 °C
